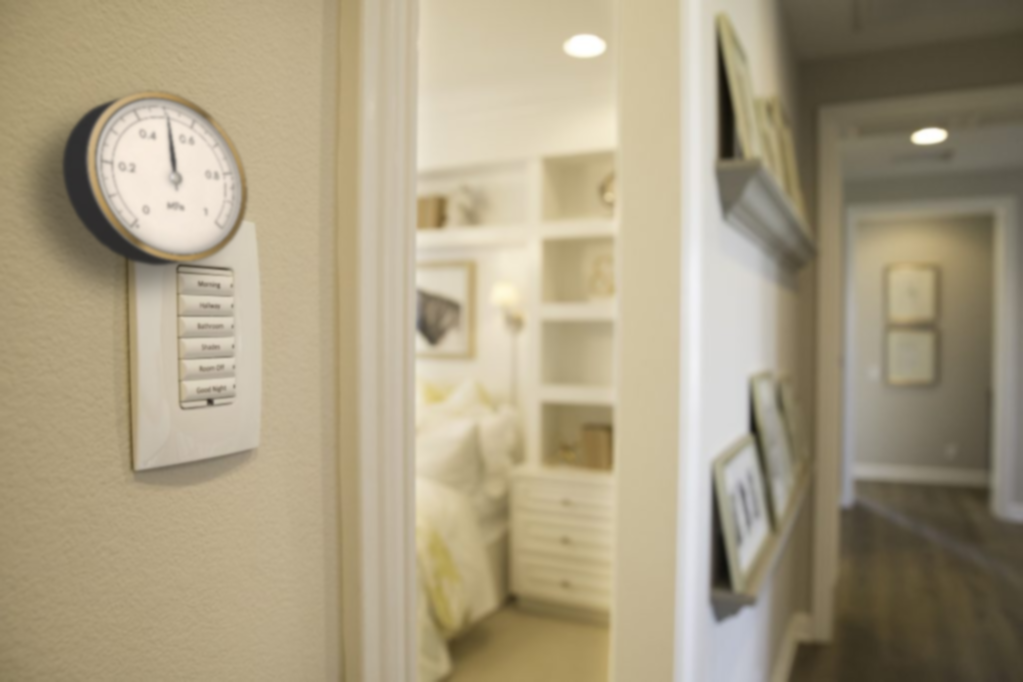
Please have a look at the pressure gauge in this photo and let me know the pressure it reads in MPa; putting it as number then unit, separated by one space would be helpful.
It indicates 0.5 MPa
